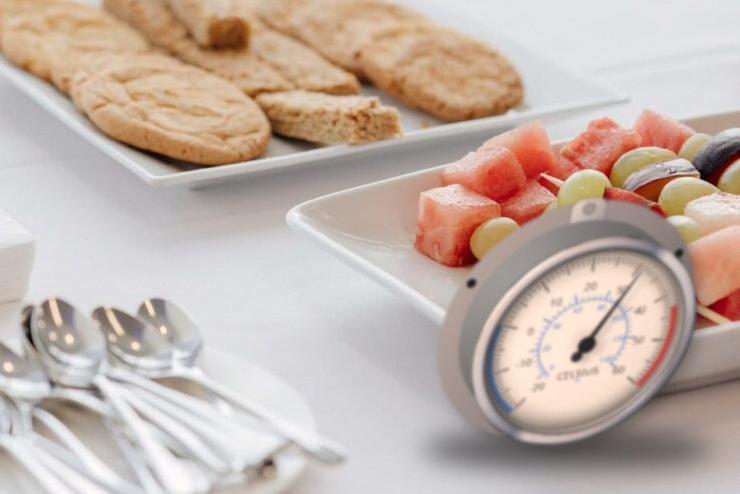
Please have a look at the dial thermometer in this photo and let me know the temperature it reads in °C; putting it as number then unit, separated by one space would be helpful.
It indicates 30 °C
